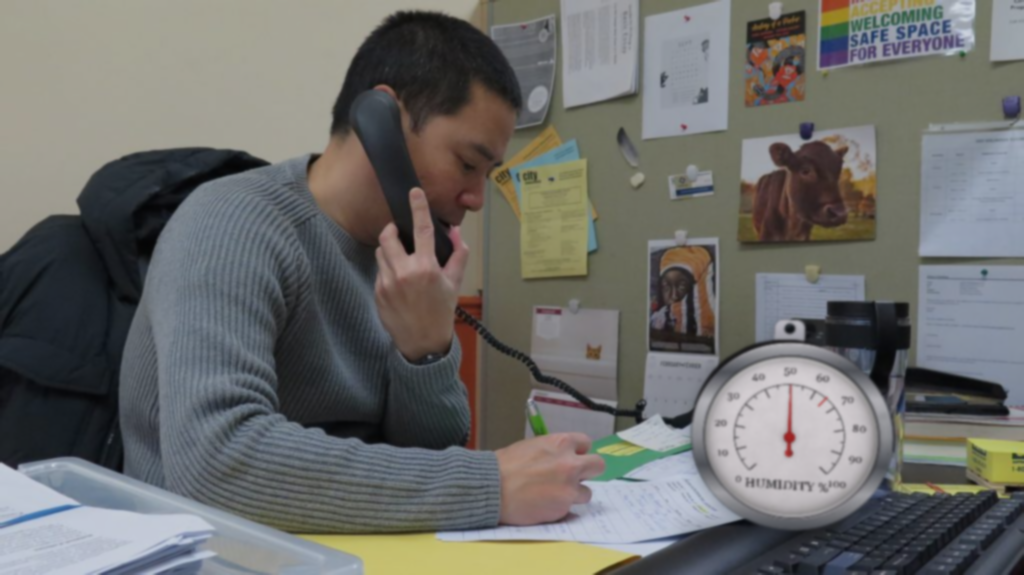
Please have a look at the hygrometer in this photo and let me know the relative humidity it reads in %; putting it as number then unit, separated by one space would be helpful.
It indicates 50 %
